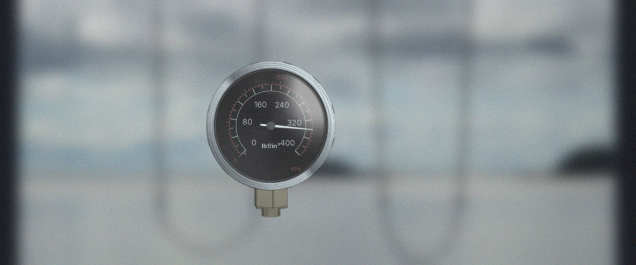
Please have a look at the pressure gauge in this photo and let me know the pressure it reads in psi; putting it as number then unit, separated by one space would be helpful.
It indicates 340 psi
